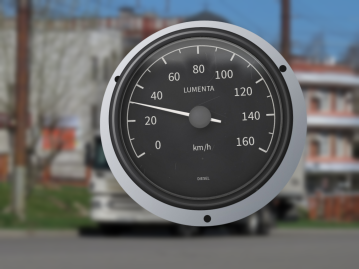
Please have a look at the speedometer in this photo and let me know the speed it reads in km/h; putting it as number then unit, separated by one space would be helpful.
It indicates 30 km/h
